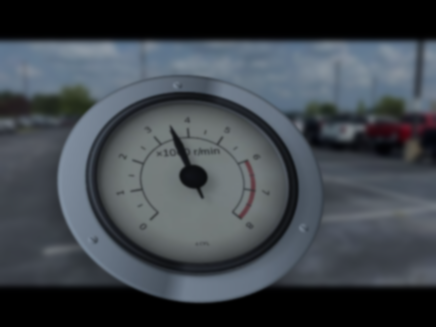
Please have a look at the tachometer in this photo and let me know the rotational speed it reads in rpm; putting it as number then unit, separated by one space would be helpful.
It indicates 3500 rpm
